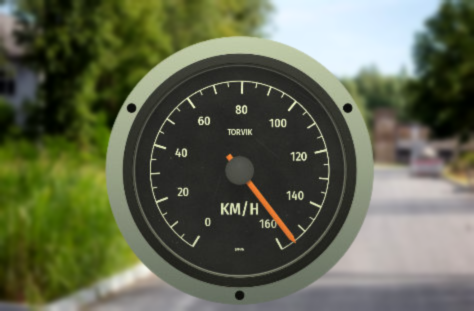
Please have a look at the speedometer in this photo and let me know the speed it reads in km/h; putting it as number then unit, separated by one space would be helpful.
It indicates 155 km/h
